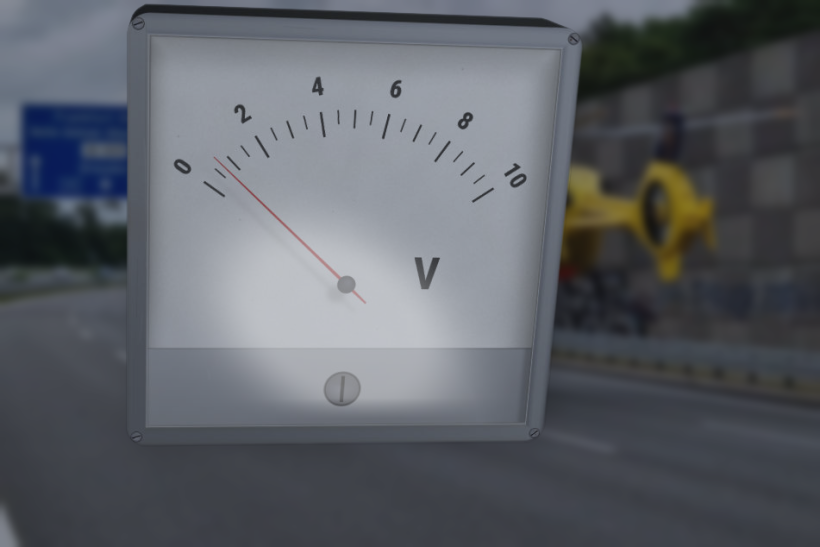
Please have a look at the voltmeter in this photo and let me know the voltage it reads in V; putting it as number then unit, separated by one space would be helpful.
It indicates 0.75 V
